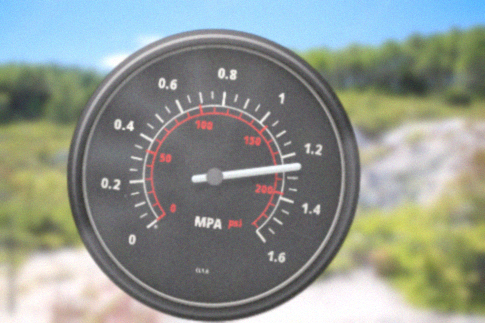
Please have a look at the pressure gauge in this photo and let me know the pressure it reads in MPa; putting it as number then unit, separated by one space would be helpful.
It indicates 1.25 MPa
